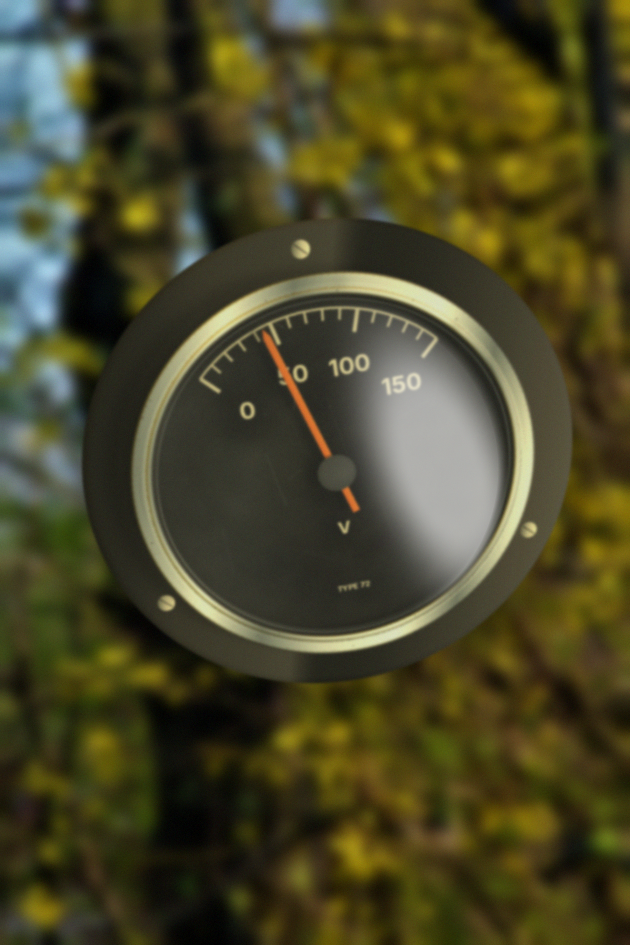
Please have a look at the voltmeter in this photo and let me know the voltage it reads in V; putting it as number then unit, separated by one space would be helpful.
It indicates 45 V
